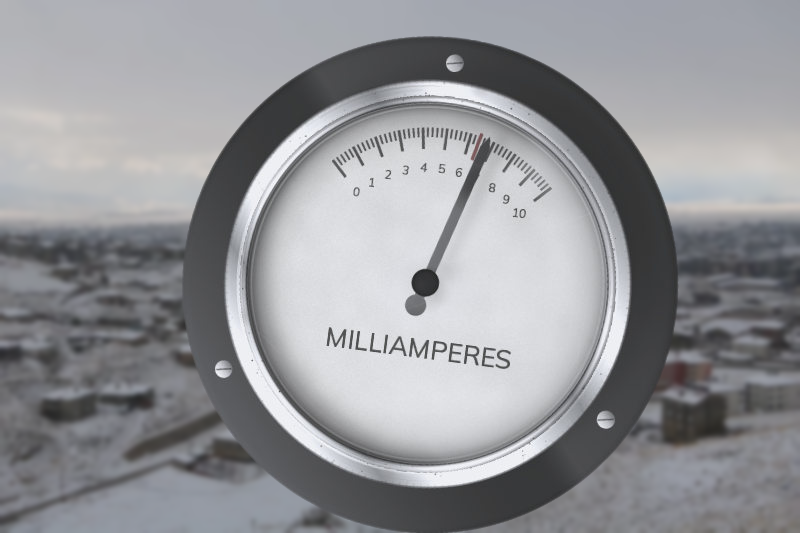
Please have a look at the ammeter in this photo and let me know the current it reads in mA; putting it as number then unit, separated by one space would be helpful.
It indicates 6.8 mA
